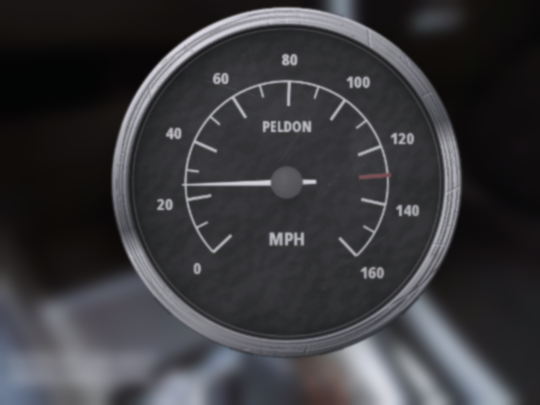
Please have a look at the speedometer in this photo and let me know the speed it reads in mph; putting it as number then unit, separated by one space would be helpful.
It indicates 25 mph
